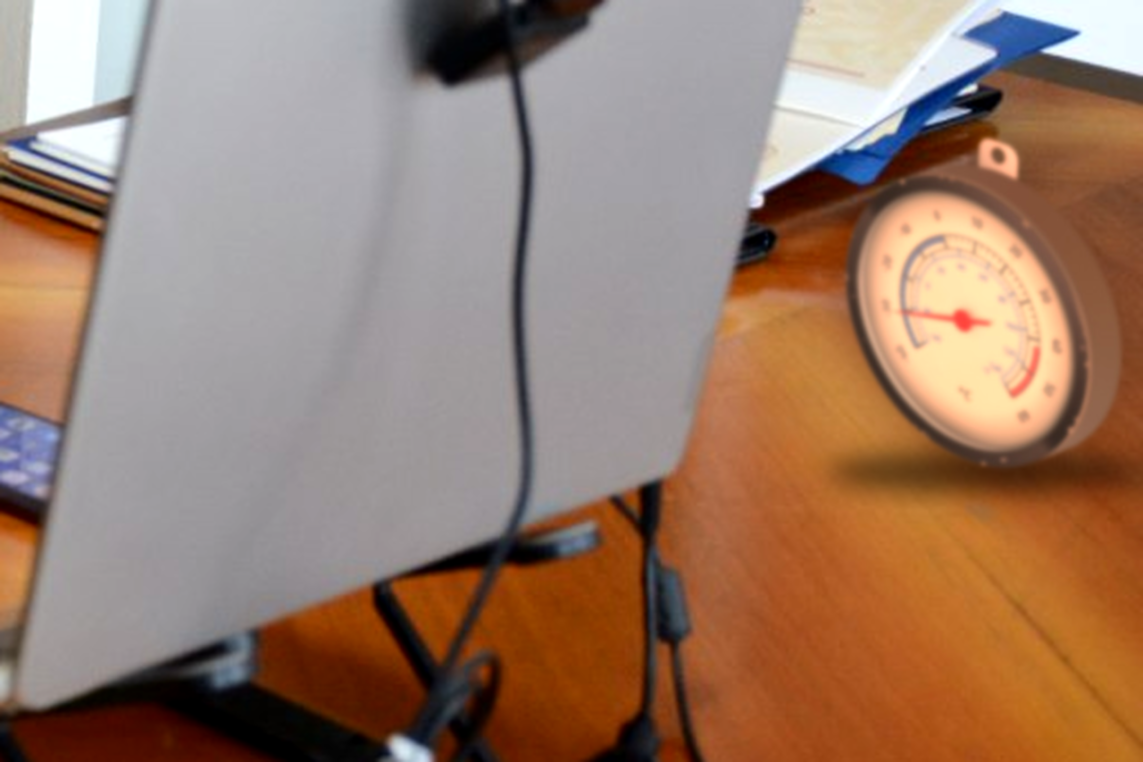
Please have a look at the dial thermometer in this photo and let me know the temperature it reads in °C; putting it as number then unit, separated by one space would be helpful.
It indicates -30 °C
